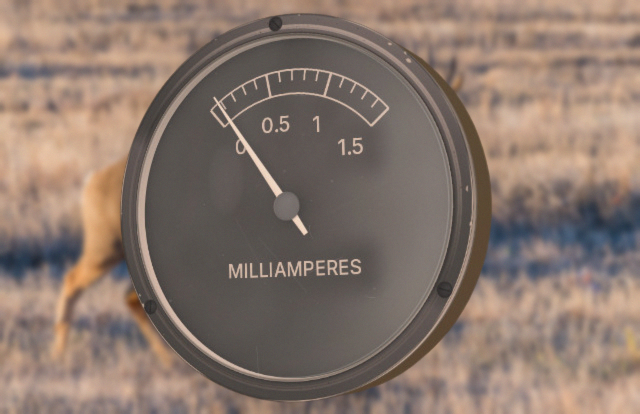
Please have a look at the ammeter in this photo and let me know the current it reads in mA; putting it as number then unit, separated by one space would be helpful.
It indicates 0.1 mA
